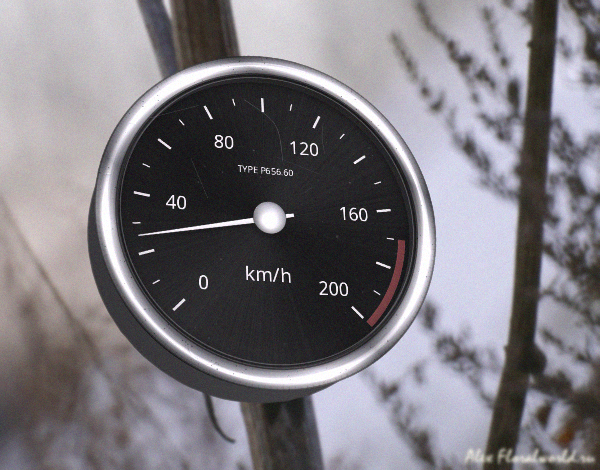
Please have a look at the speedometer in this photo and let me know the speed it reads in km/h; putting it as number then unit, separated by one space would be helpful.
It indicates 25 km/h
